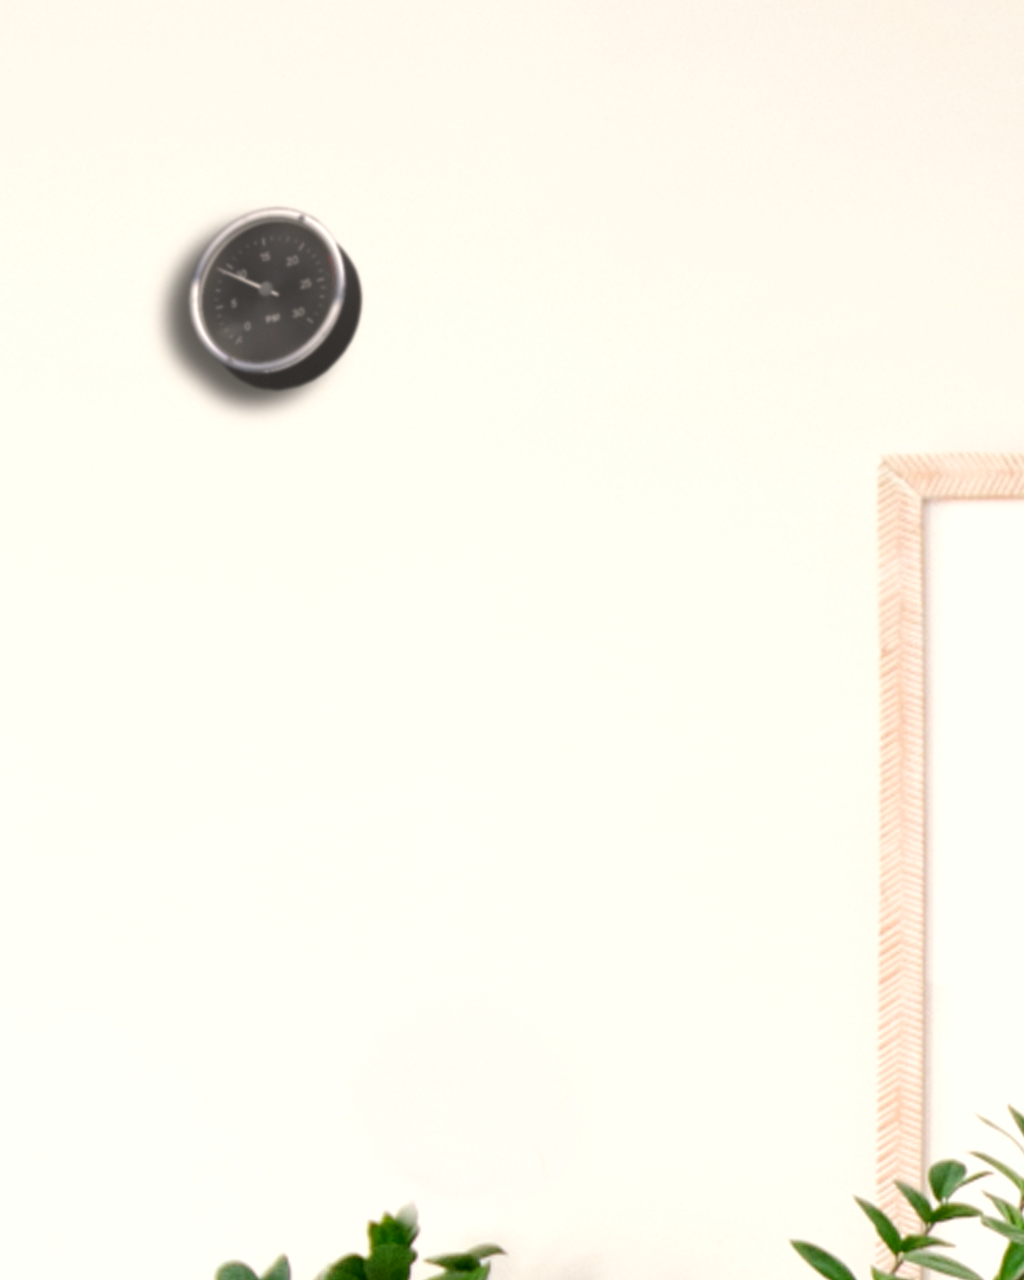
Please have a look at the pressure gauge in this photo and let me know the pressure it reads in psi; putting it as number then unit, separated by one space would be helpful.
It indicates 9 psi
